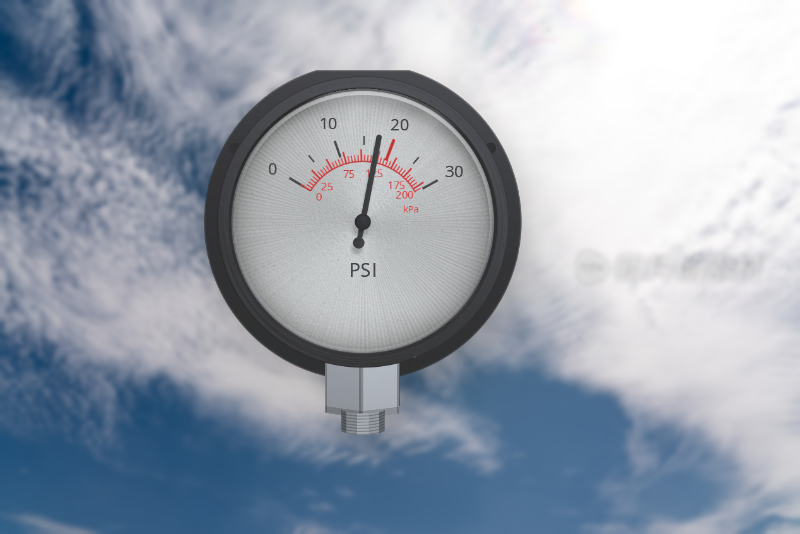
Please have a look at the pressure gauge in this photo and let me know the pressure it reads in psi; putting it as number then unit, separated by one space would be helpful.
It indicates 17.5 psi
